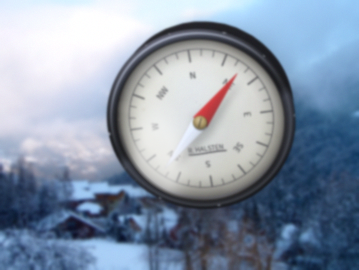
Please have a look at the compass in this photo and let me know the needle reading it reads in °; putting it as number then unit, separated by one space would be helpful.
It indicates 45 °
